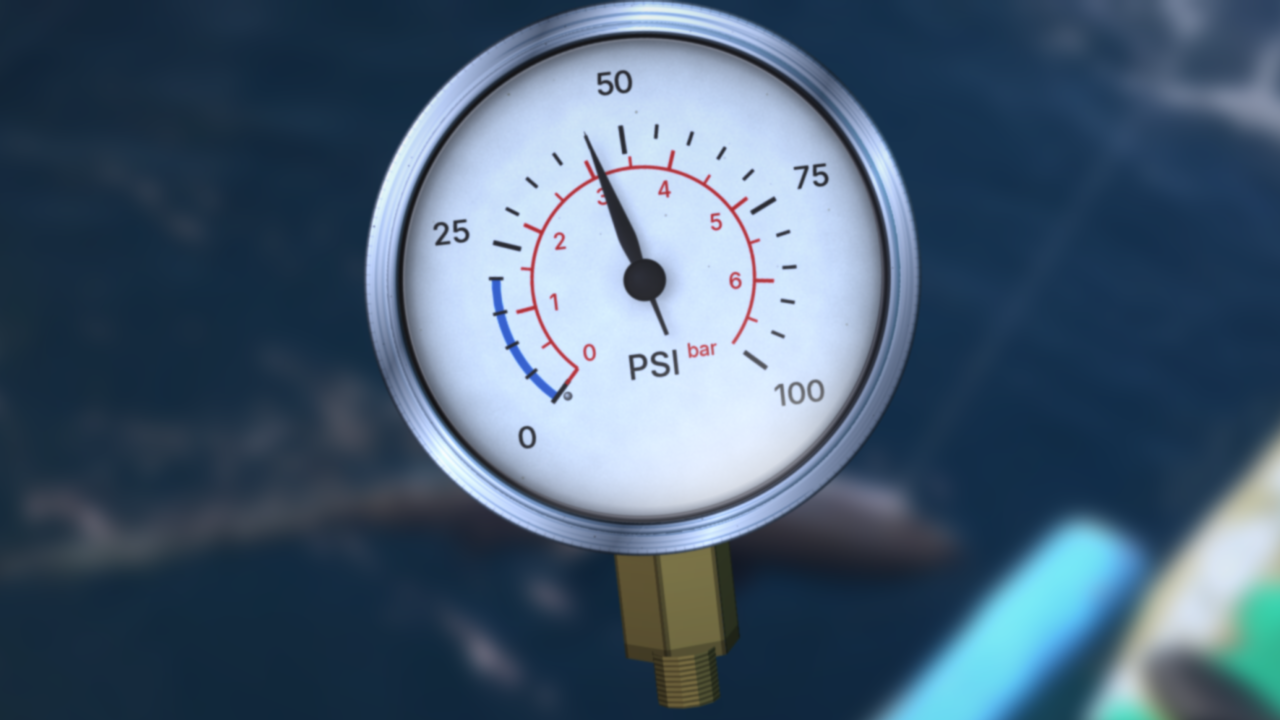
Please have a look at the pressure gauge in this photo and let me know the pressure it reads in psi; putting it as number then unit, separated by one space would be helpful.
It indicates 45 psi
